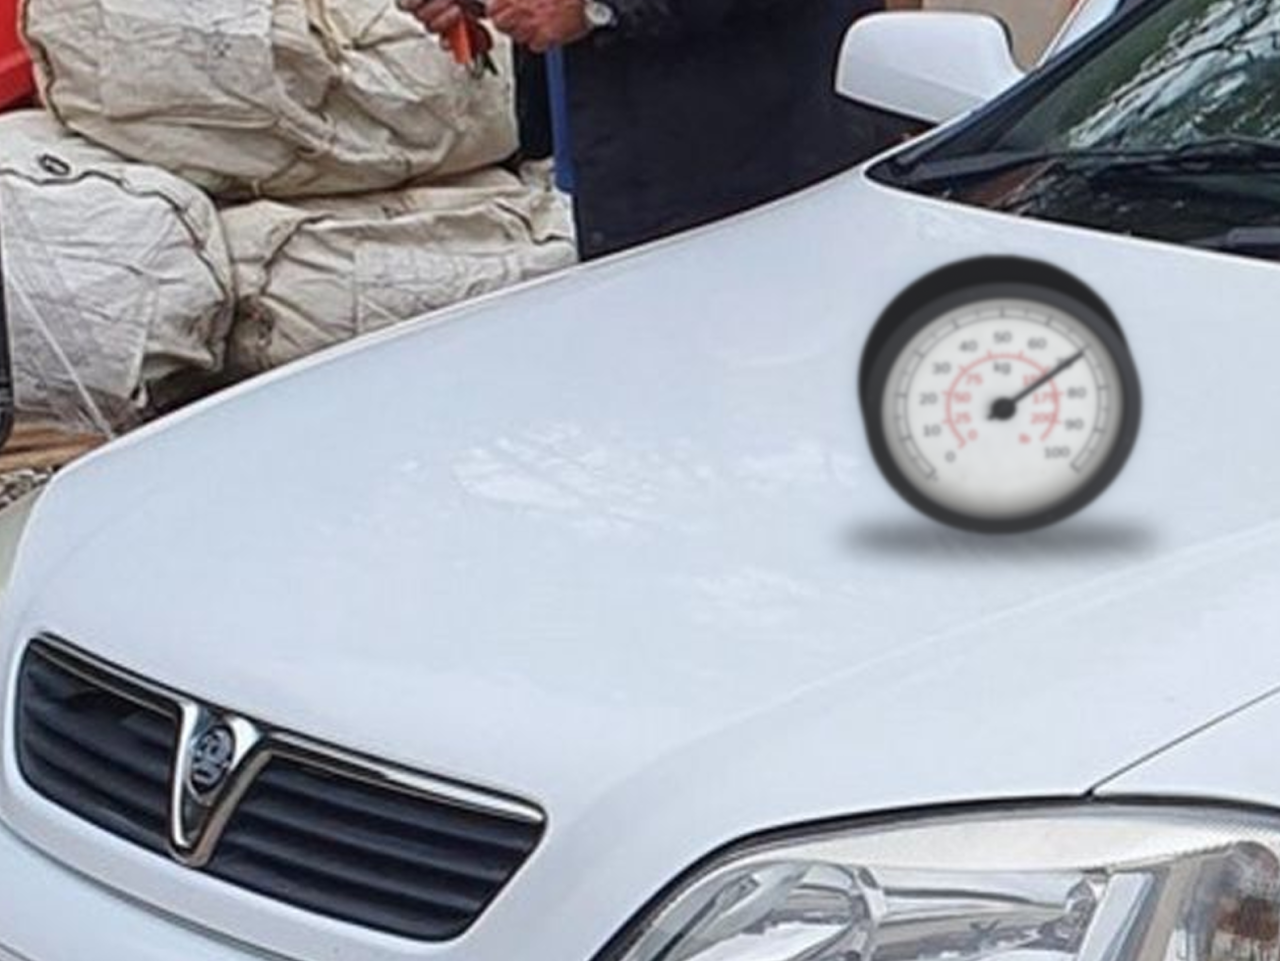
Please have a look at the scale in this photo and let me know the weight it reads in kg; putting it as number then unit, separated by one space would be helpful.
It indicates 70 kg
